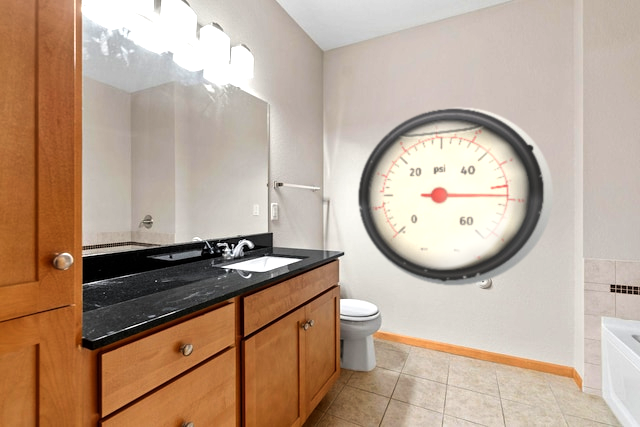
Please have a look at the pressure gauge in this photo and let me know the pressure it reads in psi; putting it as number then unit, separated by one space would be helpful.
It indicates 50 psi
